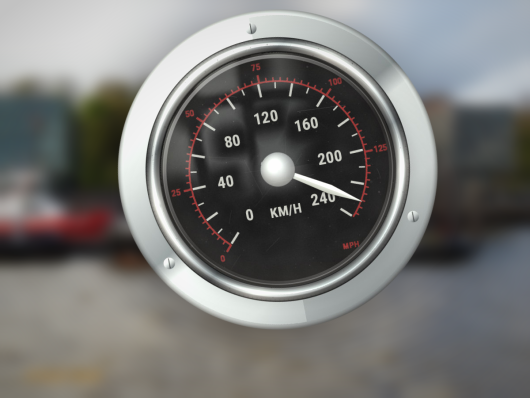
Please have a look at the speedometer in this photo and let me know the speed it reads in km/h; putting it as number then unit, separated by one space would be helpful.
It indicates 230 km/h
